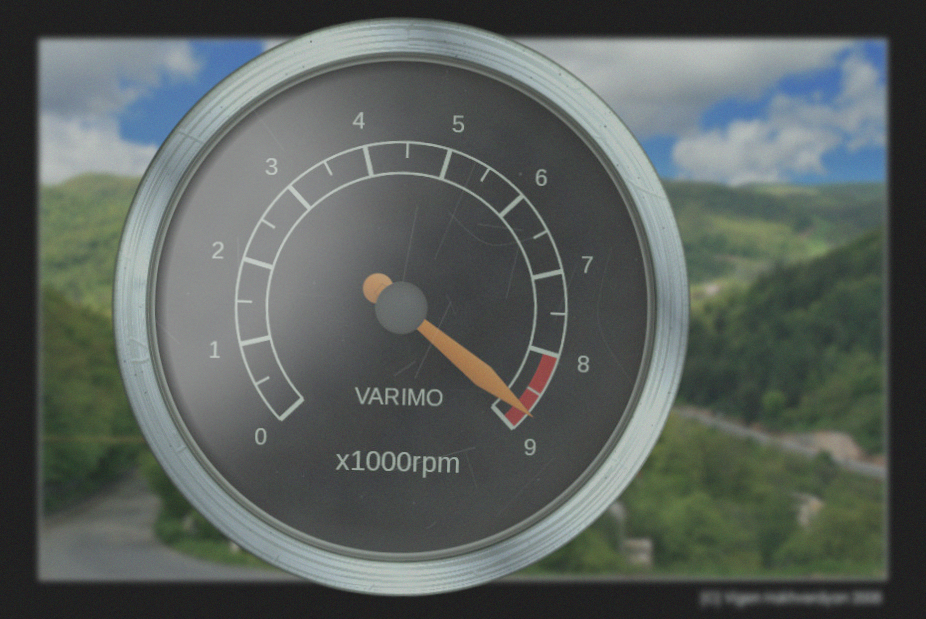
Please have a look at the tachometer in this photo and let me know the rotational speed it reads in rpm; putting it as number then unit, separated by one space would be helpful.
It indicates 8750 rpm
